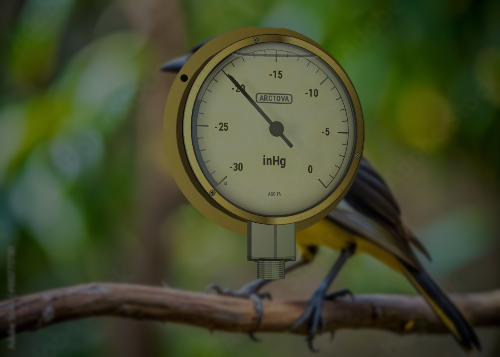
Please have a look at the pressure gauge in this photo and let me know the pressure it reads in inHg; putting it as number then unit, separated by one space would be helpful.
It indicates -20 inHg
